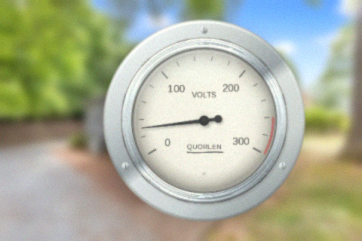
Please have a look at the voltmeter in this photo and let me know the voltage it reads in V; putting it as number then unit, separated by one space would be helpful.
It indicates 30 V
